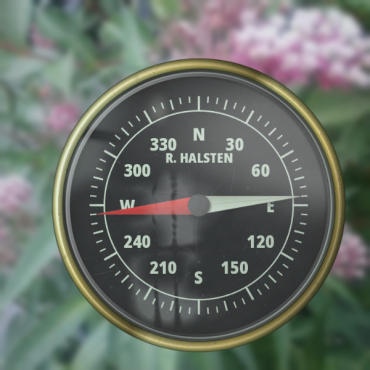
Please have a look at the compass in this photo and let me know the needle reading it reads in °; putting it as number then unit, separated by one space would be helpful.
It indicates 265 °
